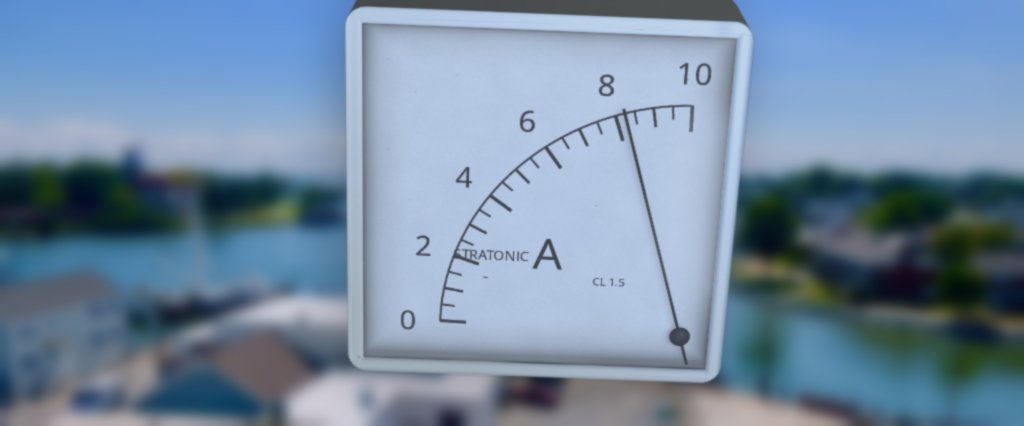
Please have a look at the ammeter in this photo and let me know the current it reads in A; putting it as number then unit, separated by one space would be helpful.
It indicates 8.25 A
